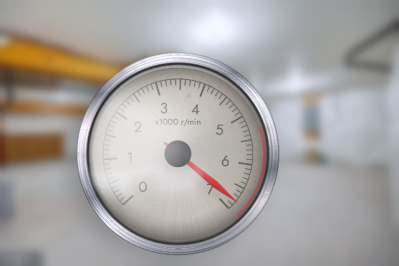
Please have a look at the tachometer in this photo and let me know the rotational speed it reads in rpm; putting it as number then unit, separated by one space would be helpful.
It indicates 6800 rpm
